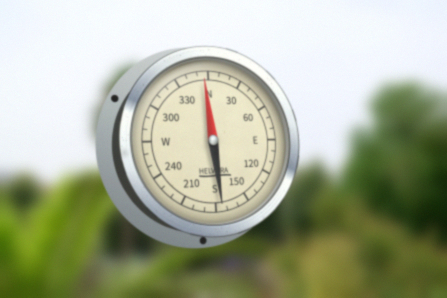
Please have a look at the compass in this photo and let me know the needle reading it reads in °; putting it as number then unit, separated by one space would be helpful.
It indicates 355 °
